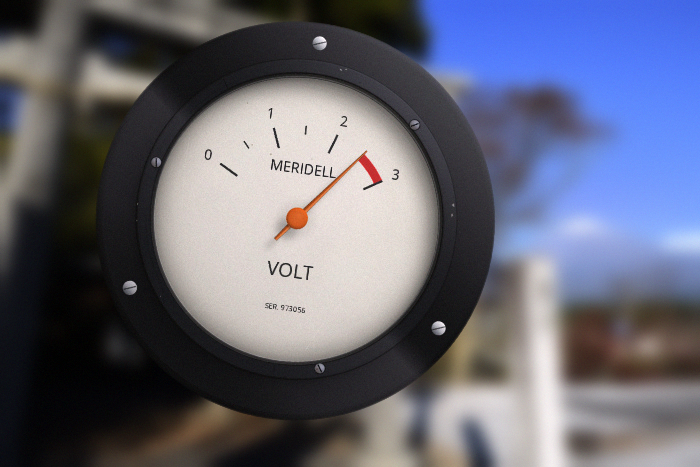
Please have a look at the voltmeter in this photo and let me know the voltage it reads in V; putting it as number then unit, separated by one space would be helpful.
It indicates 2.5 V
